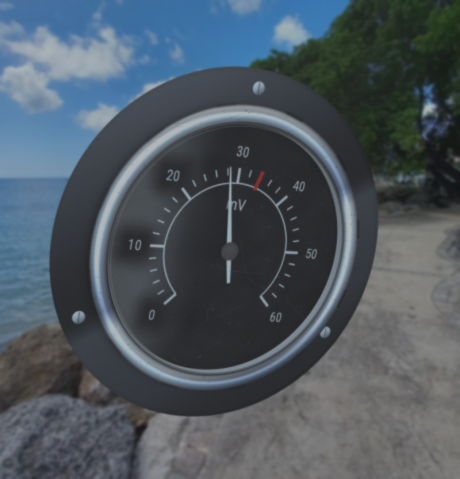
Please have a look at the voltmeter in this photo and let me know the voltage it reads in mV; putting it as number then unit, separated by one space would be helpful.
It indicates 28 mV
